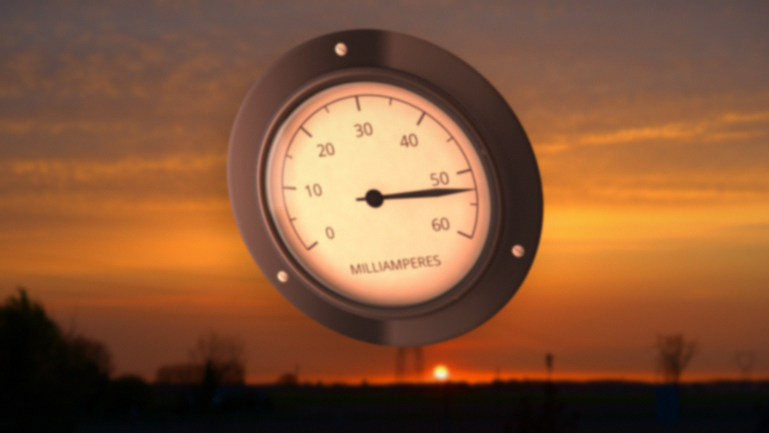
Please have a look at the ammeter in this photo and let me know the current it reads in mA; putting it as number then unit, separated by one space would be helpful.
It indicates 52.5 mA
